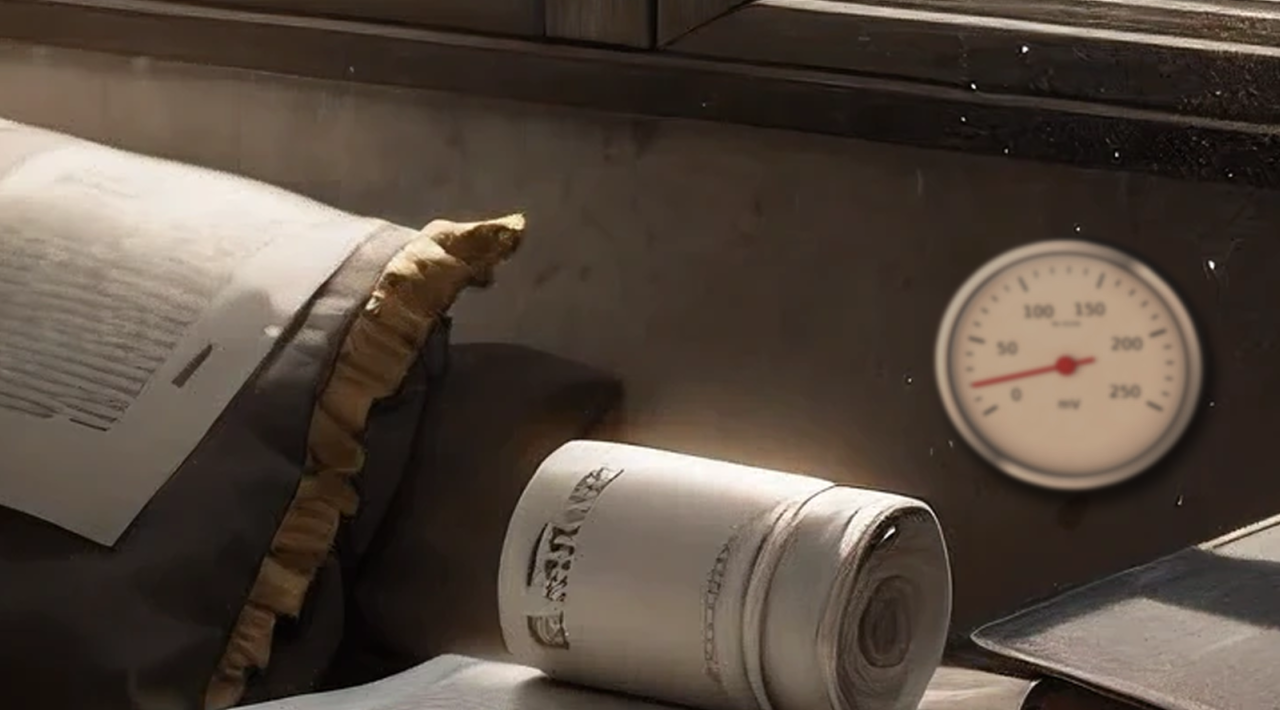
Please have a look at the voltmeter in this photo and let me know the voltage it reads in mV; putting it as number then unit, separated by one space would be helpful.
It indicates 20 mV
